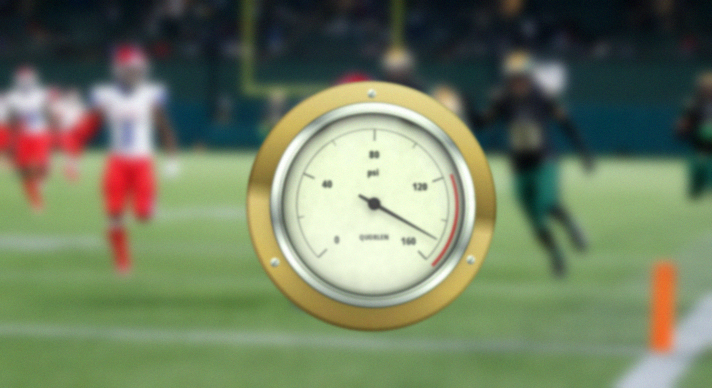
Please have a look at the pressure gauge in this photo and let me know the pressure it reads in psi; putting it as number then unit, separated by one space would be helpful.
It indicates 150 psi
